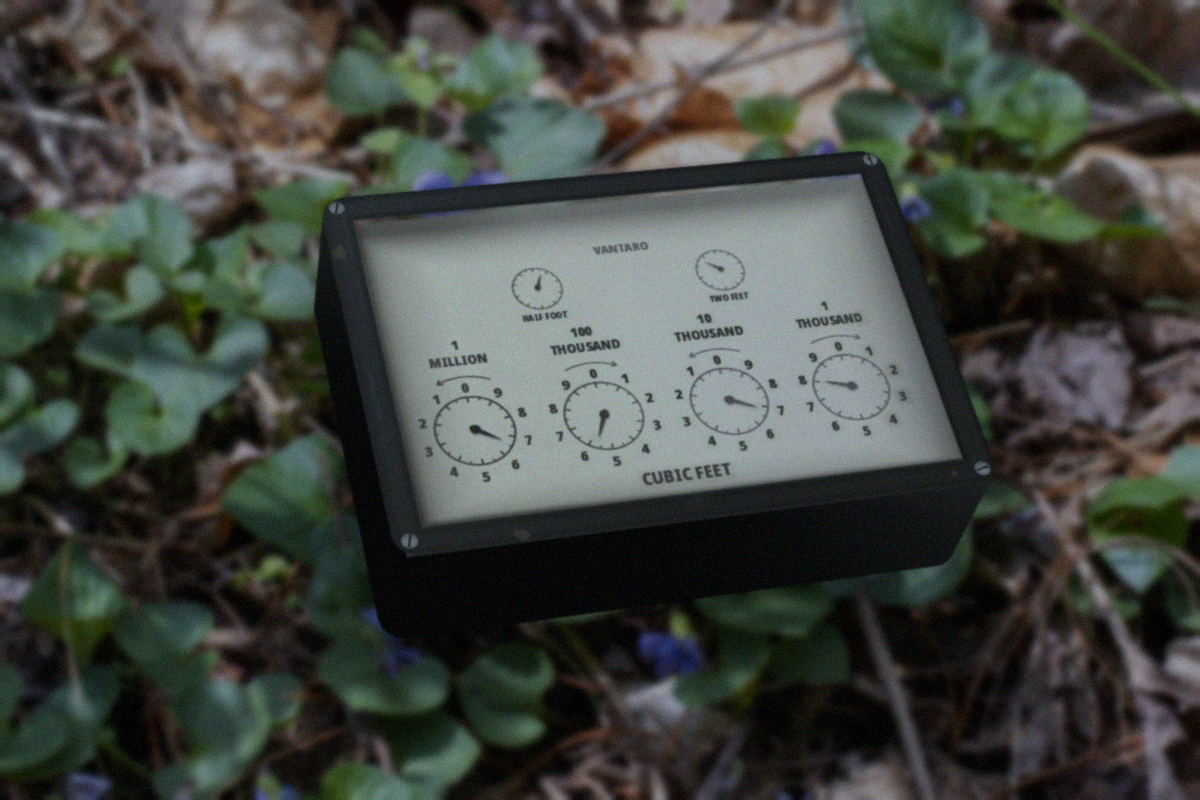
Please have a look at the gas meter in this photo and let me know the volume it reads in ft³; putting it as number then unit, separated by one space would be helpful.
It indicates 656800 ft³
